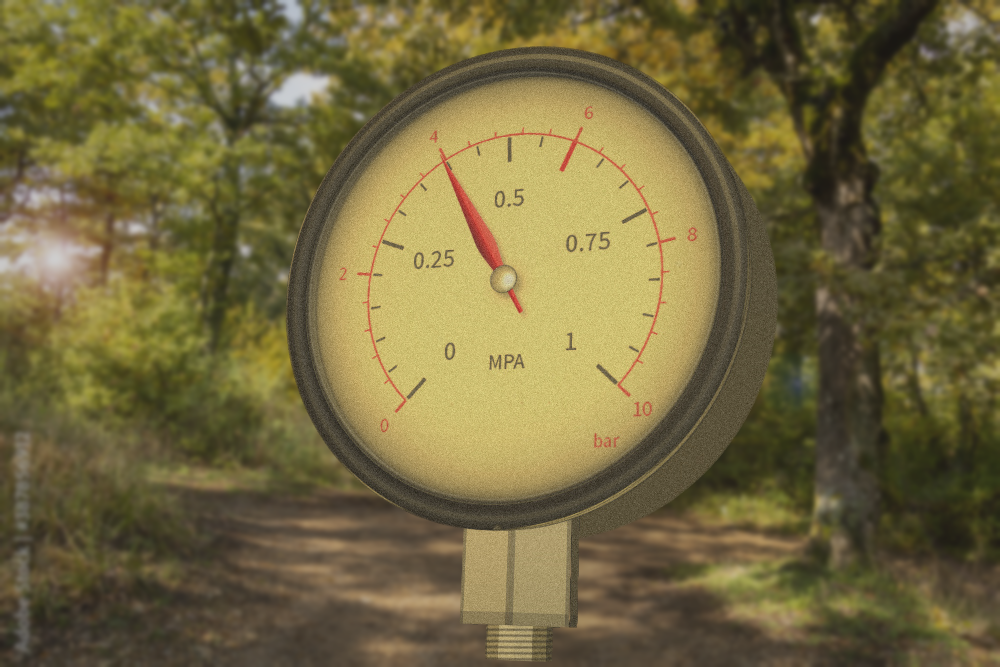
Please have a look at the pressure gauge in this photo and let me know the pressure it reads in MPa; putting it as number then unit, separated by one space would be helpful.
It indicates 0.4 MPa
